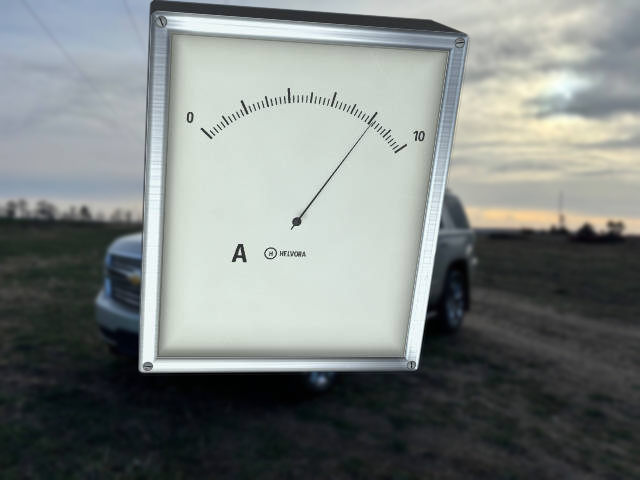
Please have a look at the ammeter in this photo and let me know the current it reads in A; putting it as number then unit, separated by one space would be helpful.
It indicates 8 A
